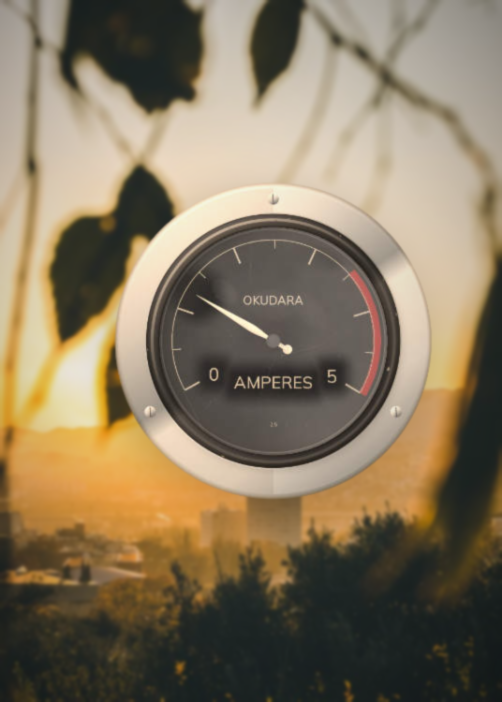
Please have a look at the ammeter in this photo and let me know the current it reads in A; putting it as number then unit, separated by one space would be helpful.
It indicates 1.25 A
